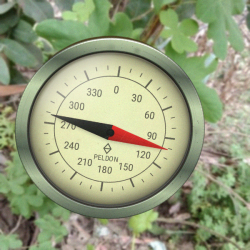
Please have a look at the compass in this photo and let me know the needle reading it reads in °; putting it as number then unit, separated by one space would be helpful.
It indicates 100 °
